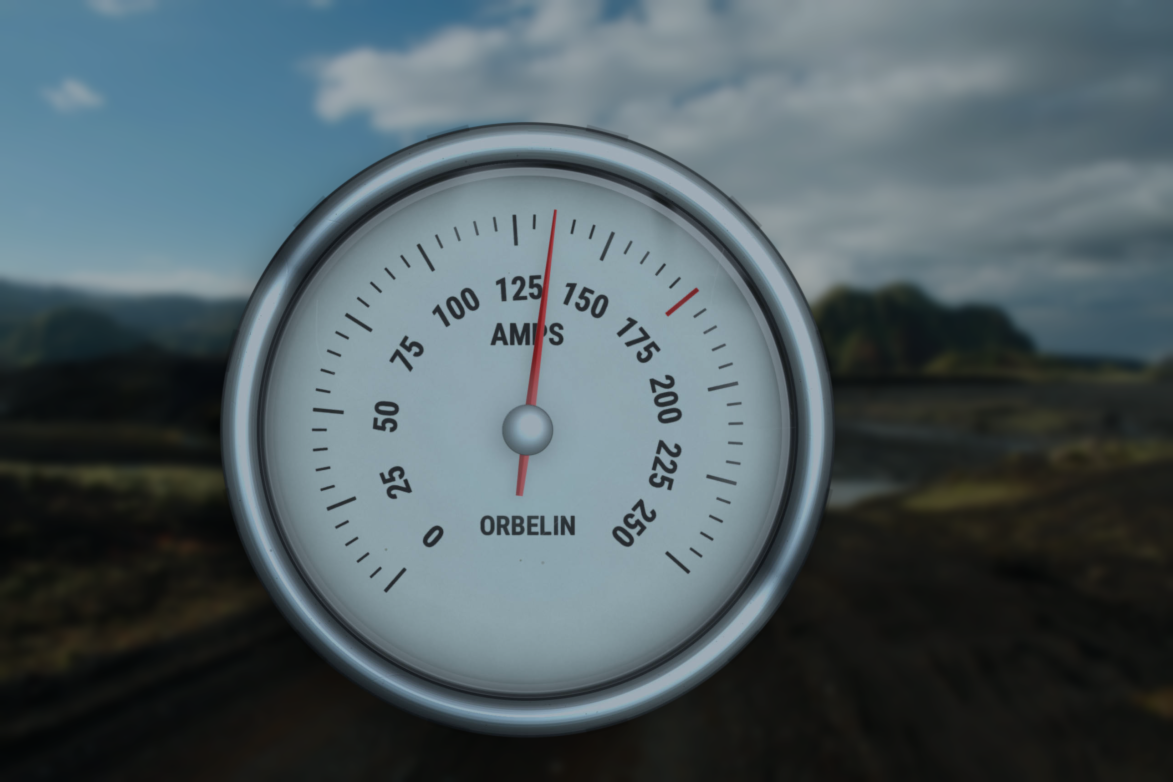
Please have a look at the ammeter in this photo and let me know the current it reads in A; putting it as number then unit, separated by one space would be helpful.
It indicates 135 A
